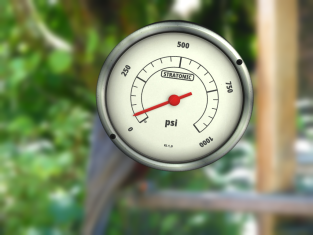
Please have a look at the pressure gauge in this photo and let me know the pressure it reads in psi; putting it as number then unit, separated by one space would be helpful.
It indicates 50 psi
